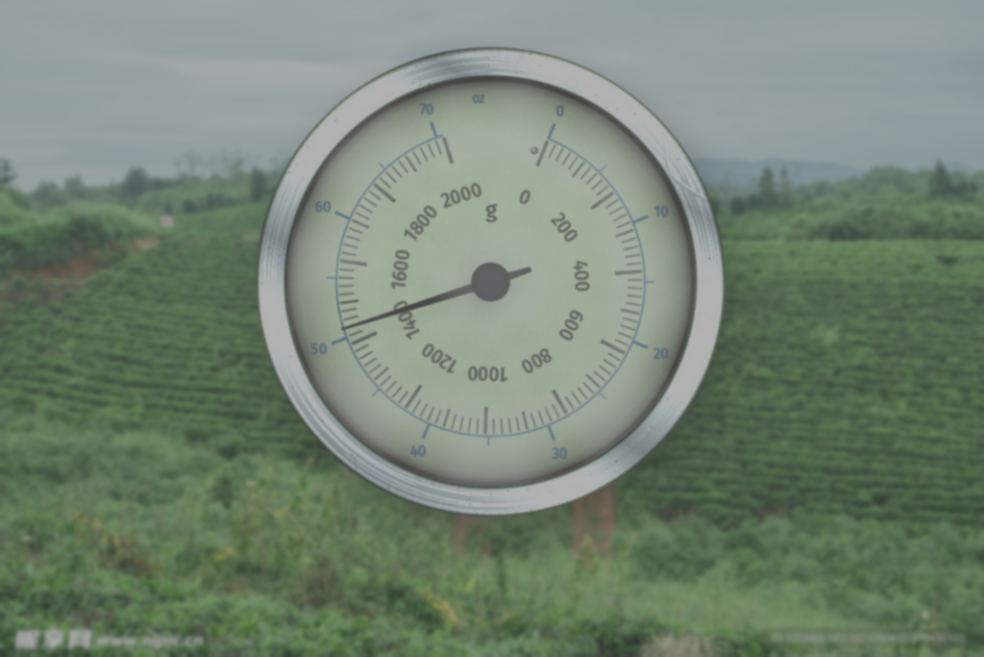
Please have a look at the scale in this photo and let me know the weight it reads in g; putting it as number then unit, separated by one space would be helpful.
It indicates 1440 g
